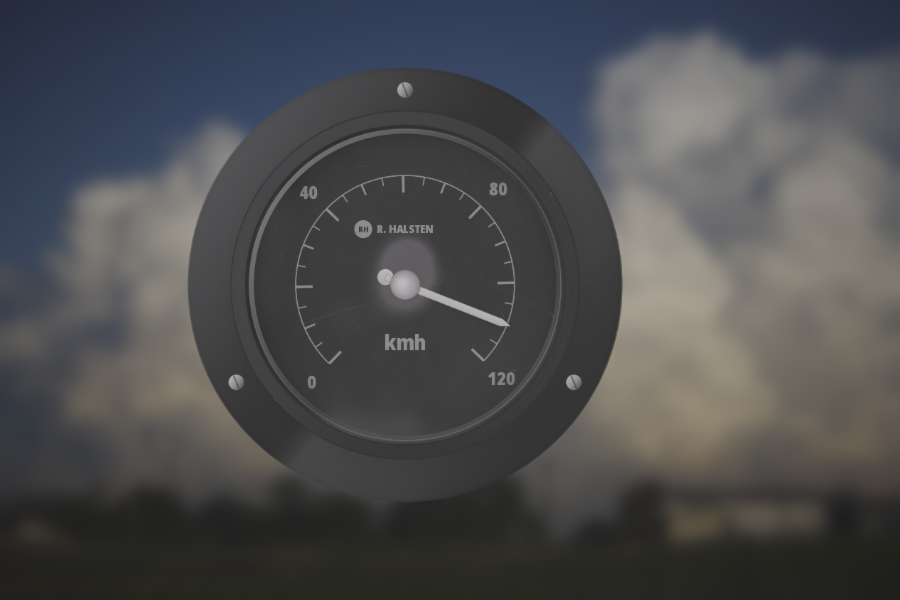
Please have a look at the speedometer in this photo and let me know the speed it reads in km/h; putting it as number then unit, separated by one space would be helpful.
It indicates 110 km/h
